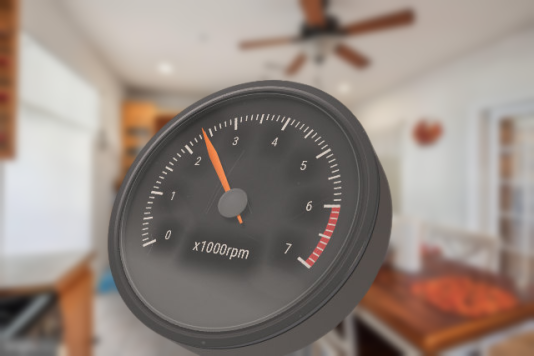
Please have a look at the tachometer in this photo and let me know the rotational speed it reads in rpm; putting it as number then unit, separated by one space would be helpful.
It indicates 2400 rpm
